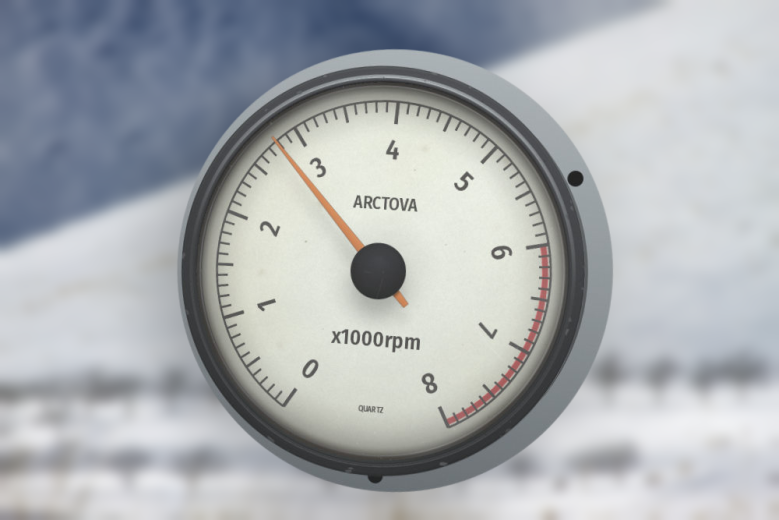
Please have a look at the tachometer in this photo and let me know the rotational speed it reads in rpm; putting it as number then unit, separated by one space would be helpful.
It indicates 2800 rpm
